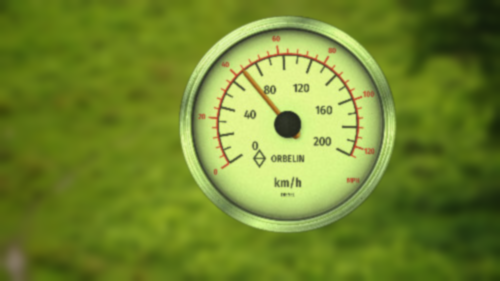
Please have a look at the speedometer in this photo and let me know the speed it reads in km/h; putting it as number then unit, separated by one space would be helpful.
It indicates 70 km/h
